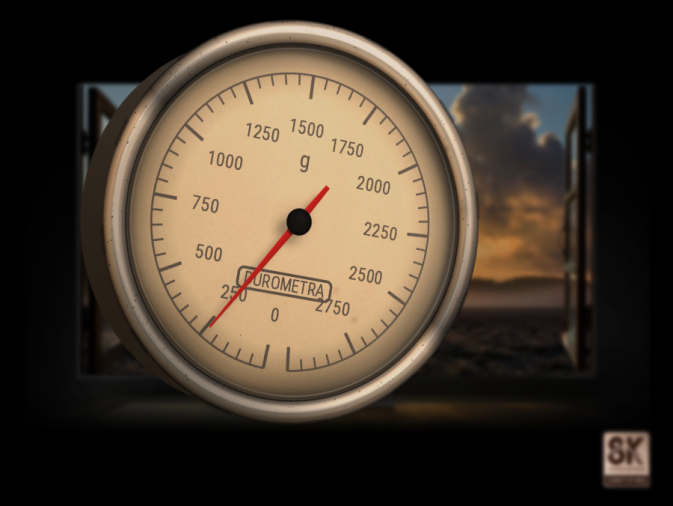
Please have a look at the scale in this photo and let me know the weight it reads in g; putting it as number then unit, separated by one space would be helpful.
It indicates 250 g
